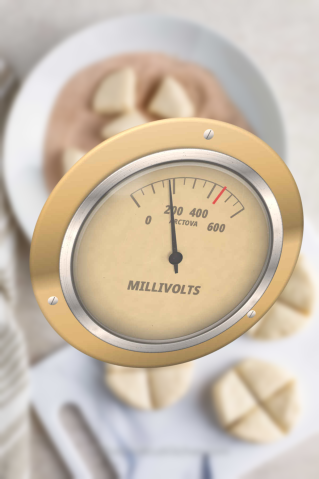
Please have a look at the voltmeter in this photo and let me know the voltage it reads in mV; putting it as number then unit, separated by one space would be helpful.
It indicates 175 mV
